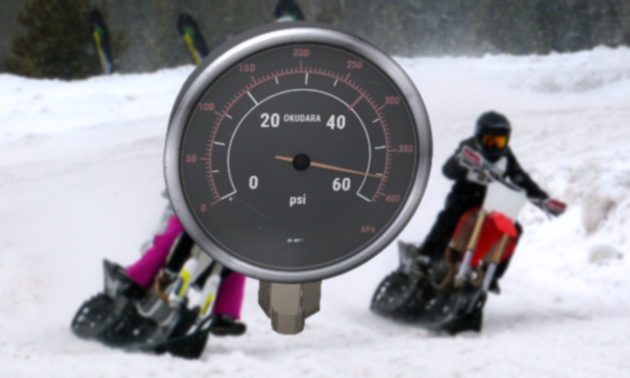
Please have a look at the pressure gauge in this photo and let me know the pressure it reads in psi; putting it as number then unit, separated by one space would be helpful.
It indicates 55 psi
